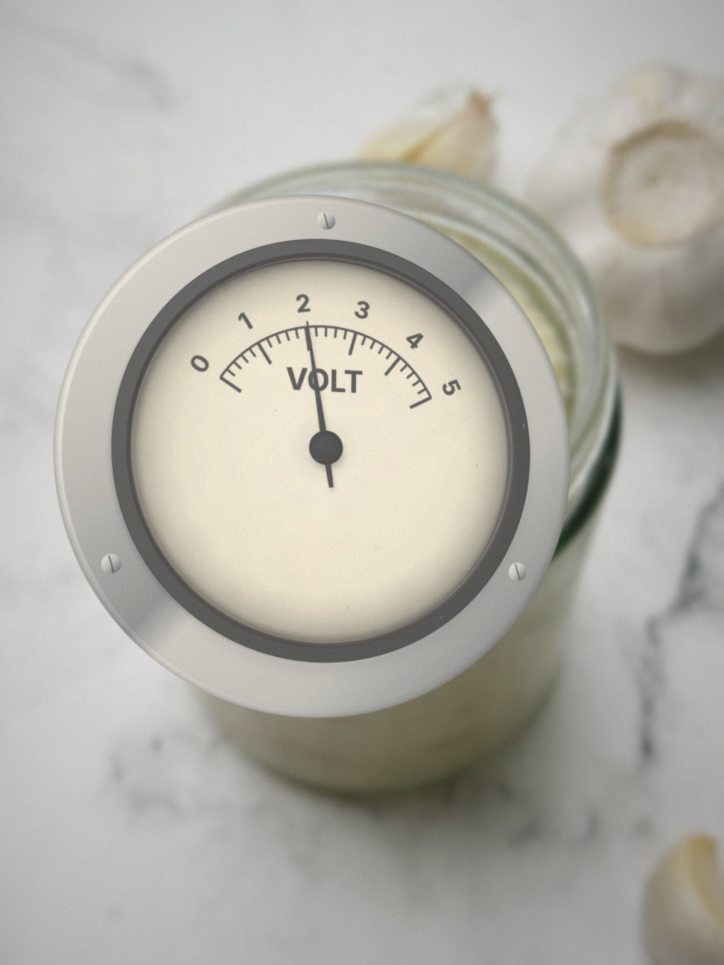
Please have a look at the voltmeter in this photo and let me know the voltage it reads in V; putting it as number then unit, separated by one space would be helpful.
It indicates 2 V
